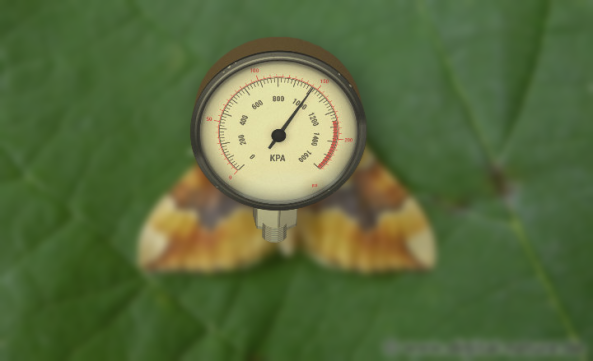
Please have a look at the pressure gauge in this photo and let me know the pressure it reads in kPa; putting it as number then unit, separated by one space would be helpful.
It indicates 1000 kPa
